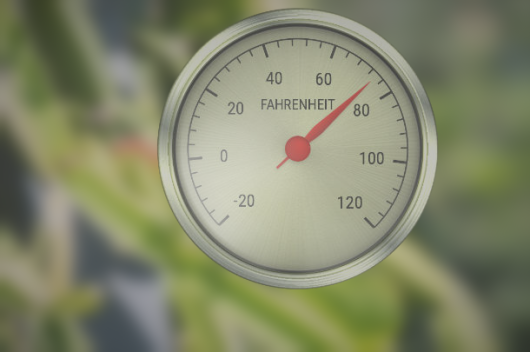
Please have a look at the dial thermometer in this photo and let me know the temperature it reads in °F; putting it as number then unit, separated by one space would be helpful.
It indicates 74 °F
